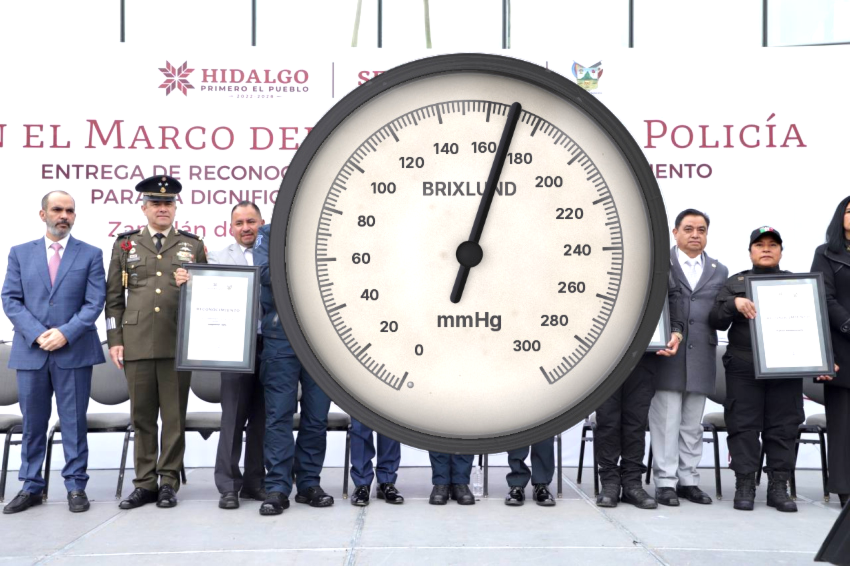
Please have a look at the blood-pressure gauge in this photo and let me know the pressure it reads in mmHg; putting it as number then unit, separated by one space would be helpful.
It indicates 170 mmHg
